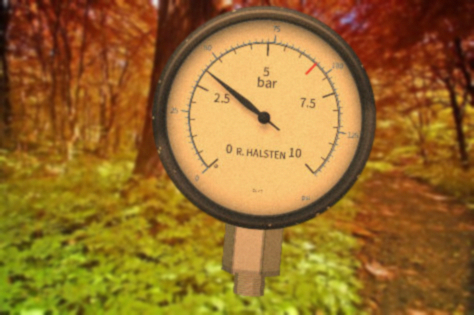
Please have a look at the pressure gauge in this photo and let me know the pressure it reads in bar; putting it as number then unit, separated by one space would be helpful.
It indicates 3 bar
